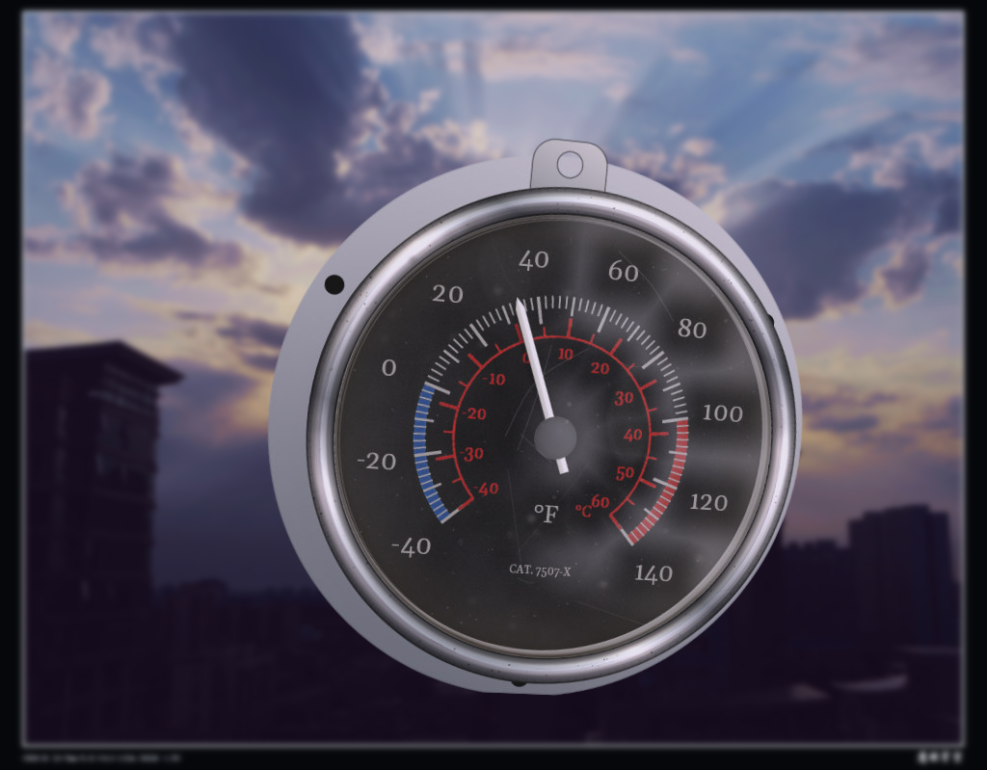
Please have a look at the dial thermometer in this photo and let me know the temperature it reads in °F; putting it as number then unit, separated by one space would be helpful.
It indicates 34 °F
